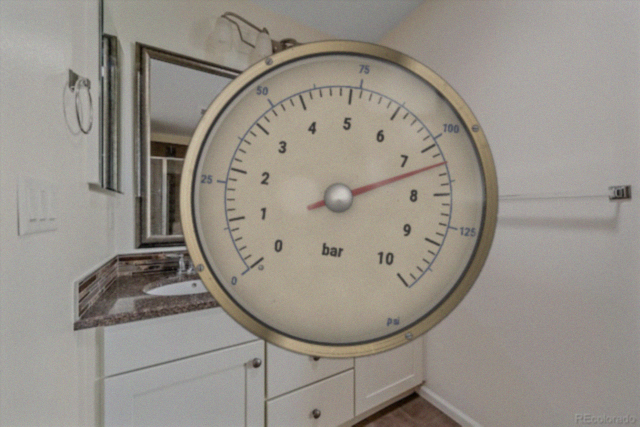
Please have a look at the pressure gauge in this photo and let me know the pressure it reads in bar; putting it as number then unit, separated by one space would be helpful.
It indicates 7.4 bar
